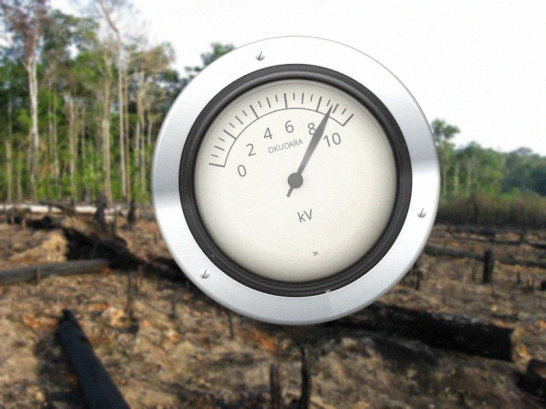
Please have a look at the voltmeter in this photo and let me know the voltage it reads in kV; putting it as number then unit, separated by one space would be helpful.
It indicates 8.75 kV
